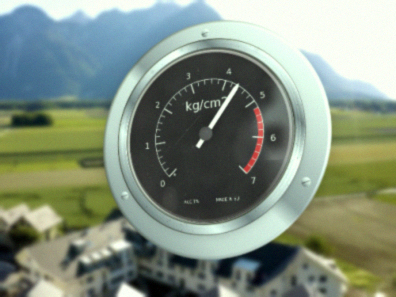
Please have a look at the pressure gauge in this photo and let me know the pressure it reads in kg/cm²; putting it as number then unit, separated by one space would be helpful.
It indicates 4.4 kg/cm²
